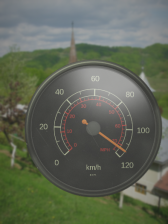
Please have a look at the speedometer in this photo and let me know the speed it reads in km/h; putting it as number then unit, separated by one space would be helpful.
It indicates 115 km/h
